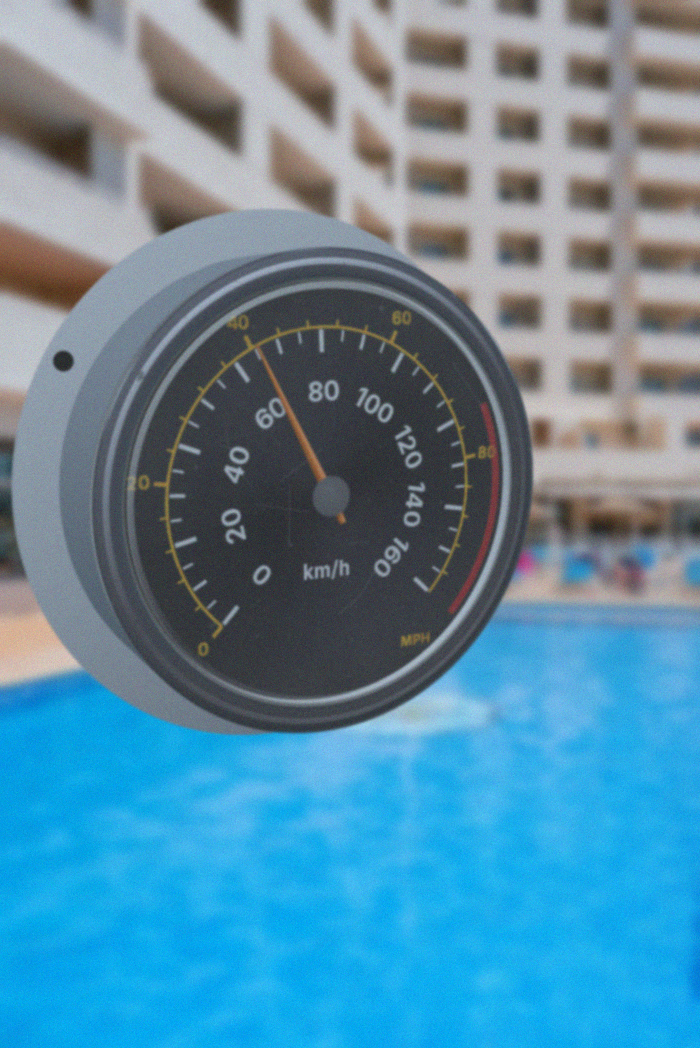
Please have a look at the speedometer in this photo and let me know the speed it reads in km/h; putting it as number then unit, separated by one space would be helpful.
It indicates 65 km/h
